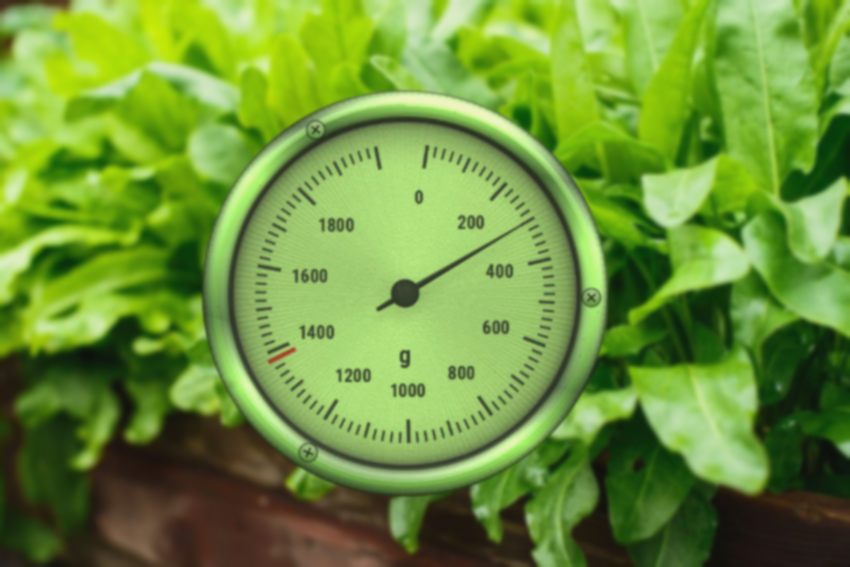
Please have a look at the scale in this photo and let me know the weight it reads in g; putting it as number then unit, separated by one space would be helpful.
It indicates 300 g
